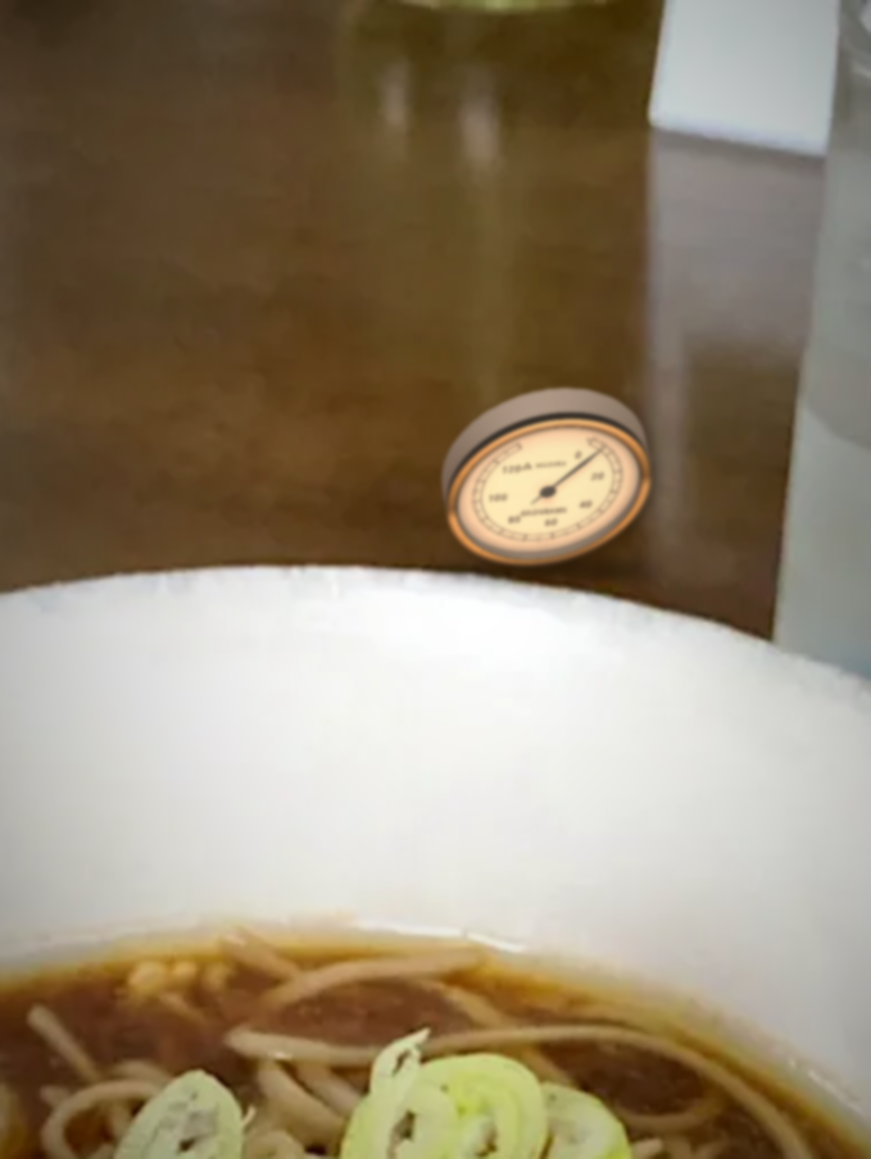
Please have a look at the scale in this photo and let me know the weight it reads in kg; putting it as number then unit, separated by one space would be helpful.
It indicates 5 kg
